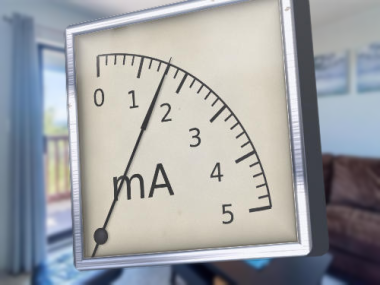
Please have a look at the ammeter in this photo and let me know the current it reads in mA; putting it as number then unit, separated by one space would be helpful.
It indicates 1.6 mA
